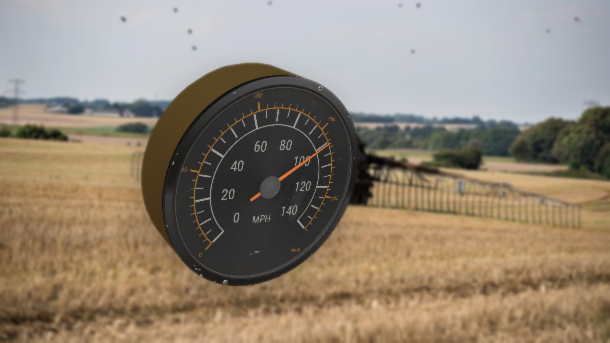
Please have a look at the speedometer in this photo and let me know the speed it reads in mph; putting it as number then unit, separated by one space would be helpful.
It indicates 100 mph
